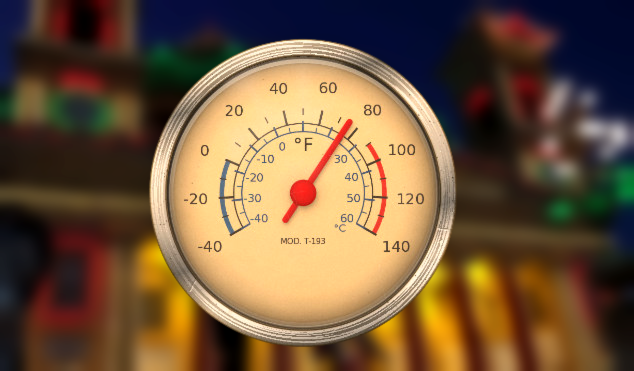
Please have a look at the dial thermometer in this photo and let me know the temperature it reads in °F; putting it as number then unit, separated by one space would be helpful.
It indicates 75 °F
